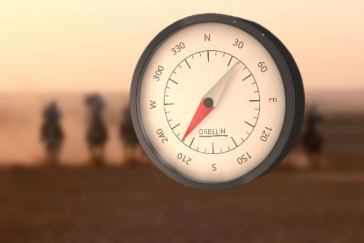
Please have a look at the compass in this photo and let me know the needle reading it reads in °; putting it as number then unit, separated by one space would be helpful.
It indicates 220 °
